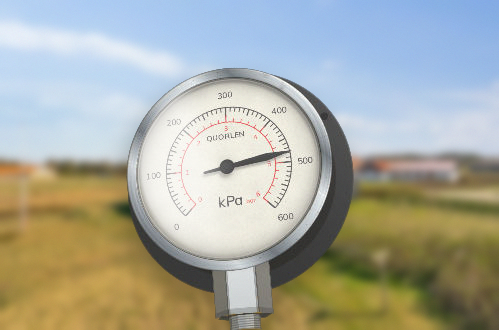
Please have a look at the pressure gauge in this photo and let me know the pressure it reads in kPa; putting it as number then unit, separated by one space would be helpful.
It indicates 480 kPa
